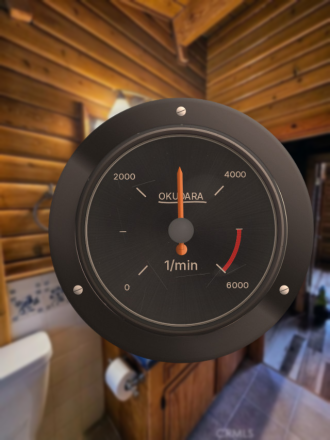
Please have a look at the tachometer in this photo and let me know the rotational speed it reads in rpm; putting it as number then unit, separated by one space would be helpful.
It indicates 3000 rpm
